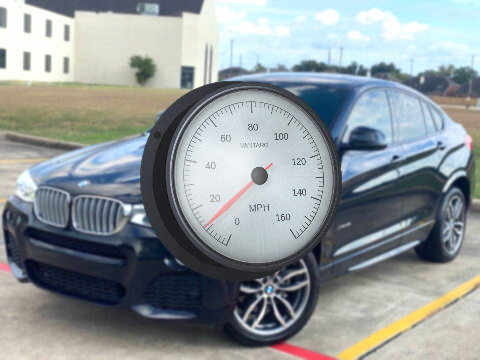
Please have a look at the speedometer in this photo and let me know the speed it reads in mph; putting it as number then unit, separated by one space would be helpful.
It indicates 12 mph
